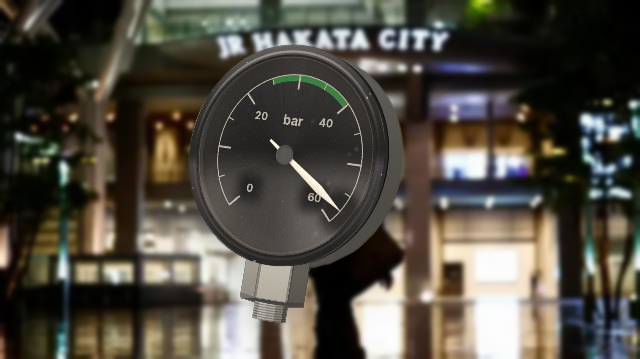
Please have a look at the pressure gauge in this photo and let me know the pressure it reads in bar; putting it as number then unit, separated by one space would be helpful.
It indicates 57.5 bar
